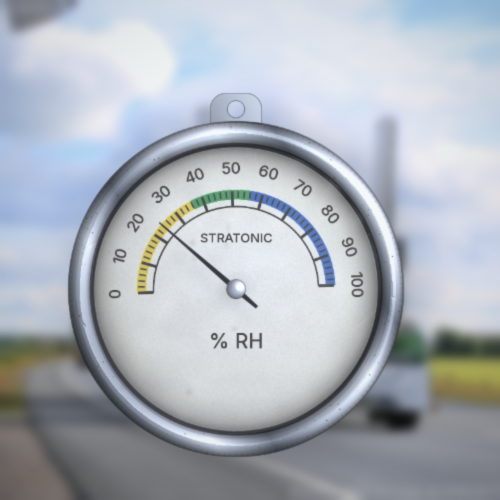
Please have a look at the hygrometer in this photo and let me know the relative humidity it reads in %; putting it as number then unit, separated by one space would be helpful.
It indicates 24 %
